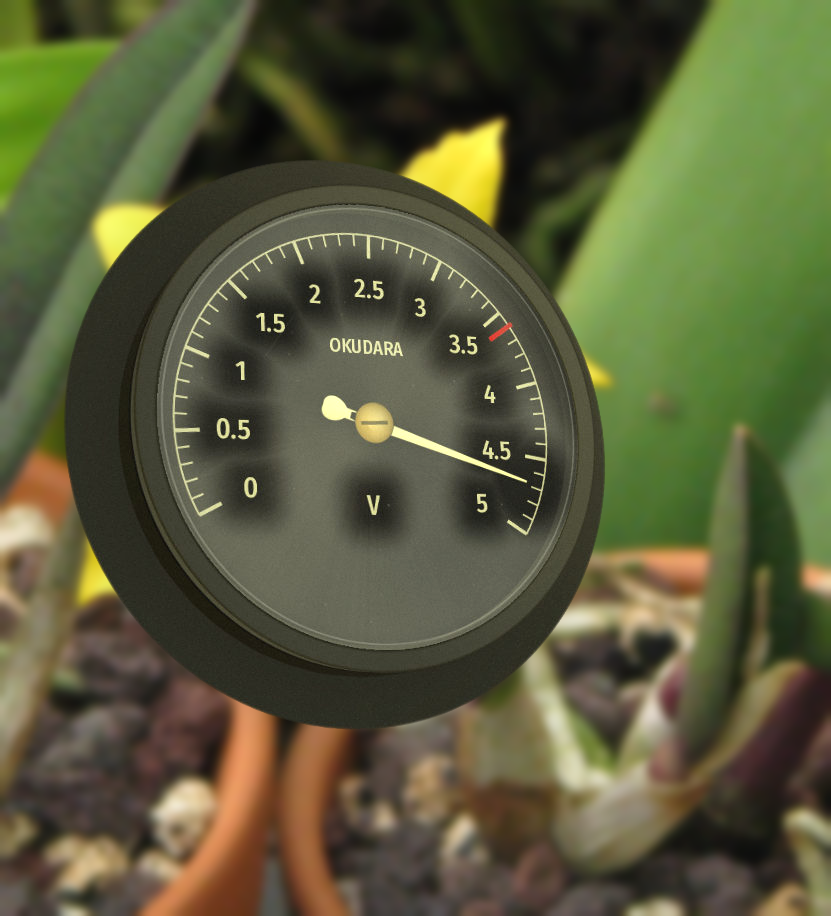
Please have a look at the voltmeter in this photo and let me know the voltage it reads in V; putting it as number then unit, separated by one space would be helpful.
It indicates 4.7 V
